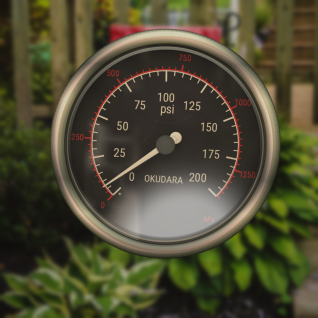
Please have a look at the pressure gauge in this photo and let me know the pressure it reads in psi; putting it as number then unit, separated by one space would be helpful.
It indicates 7.5 psi
